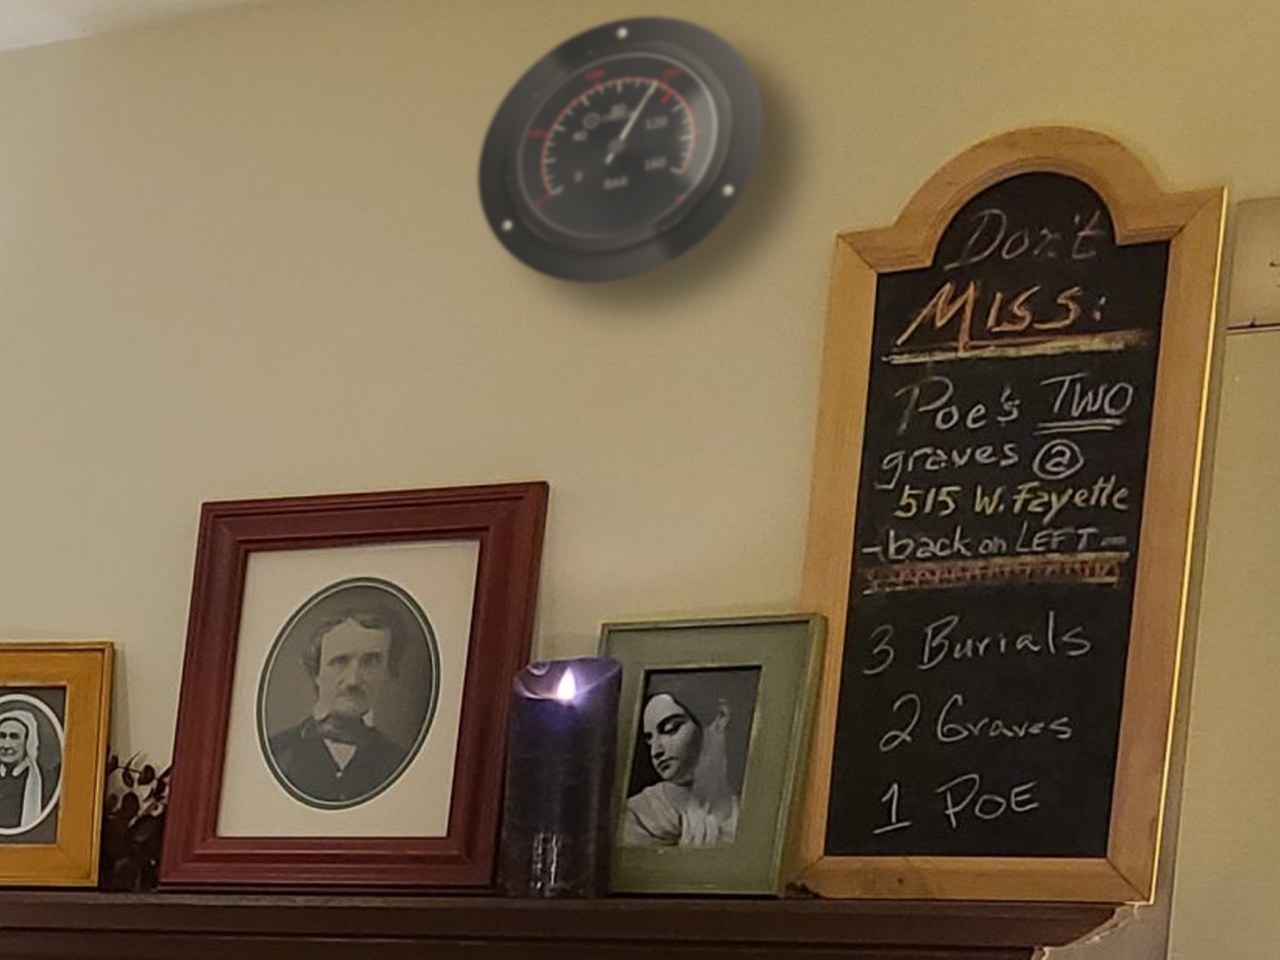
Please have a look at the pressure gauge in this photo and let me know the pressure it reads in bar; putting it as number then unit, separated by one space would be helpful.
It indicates 100 bar
